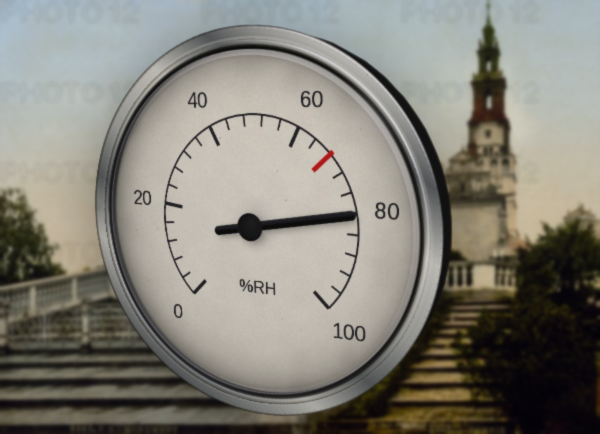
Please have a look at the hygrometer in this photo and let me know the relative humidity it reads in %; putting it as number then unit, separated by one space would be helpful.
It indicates 80 %
